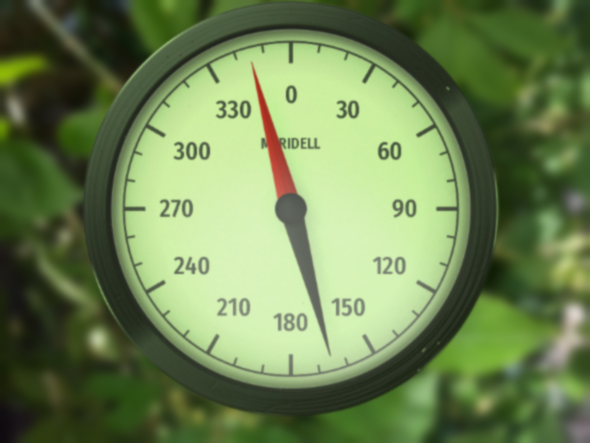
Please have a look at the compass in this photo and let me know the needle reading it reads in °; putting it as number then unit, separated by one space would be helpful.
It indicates 345 °
